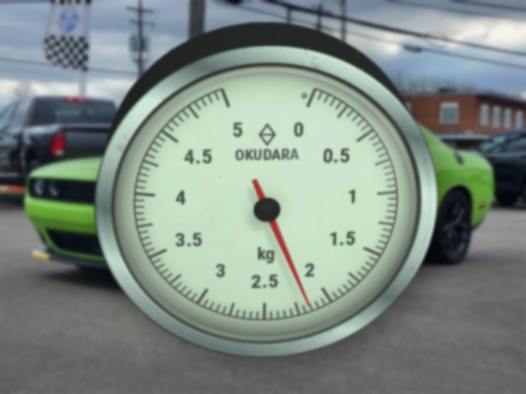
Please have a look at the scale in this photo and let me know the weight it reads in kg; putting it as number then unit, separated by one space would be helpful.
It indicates 2.15 kg
